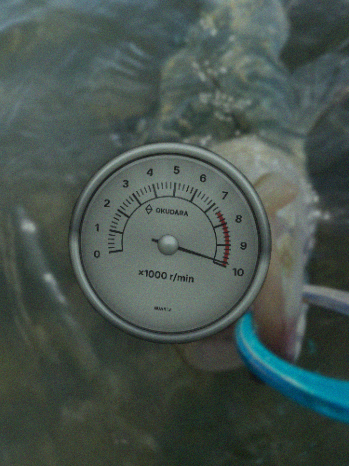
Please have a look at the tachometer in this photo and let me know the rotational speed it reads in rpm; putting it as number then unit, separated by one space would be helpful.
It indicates 9800 rpm
